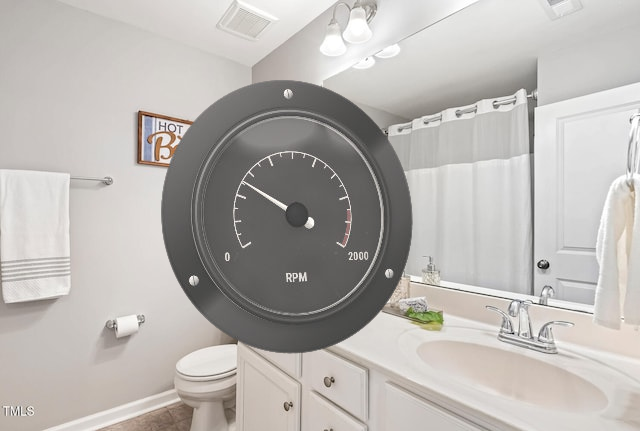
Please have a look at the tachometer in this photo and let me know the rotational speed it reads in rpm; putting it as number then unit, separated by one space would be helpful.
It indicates 500 rpm
